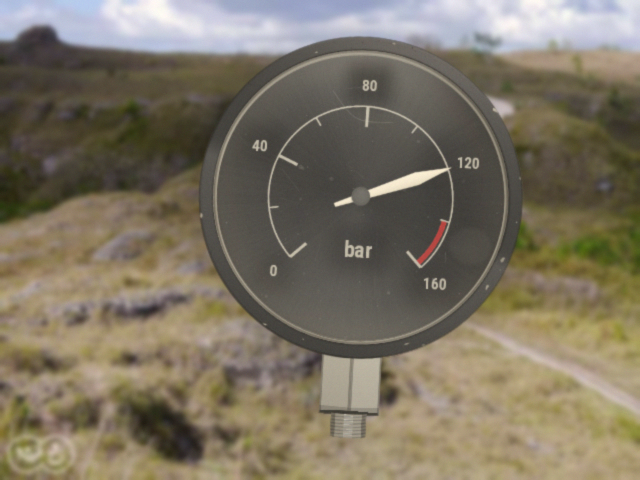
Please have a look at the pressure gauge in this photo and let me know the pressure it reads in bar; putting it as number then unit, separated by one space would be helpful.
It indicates 120 bar
